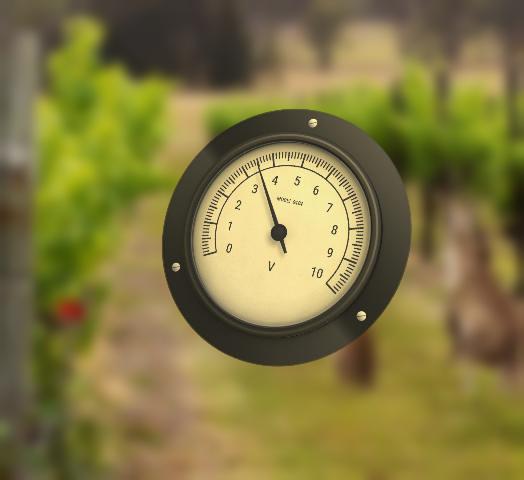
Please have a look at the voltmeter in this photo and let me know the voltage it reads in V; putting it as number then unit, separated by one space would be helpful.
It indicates 3.5 V
